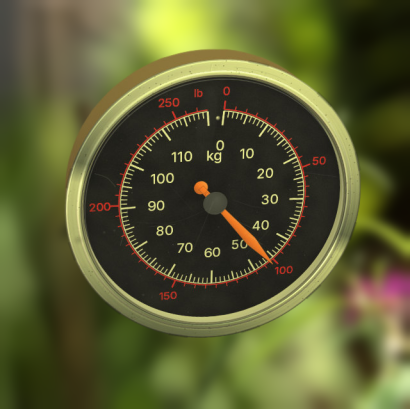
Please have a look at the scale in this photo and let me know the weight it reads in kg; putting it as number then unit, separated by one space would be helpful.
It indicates 46 kg
